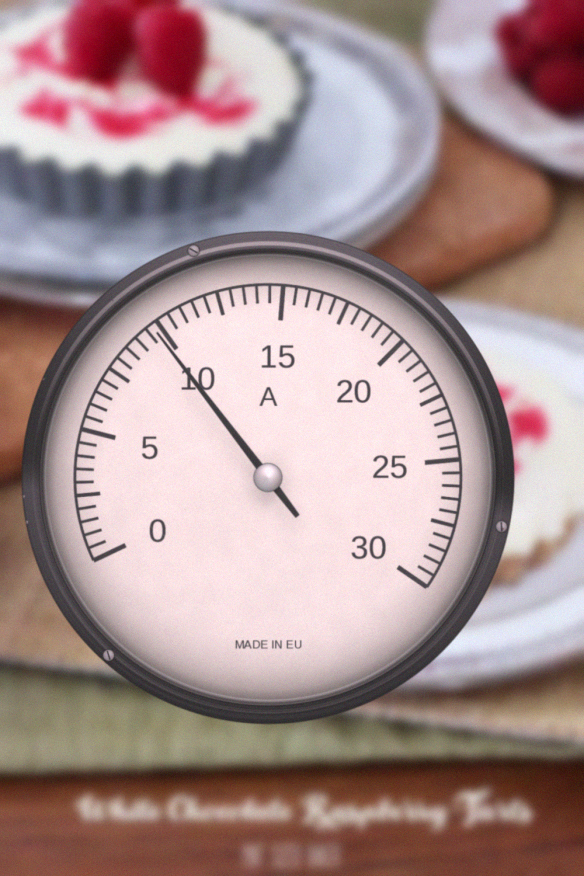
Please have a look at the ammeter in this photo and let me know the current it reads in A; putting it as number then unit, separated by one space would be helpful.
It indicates 9.75 A
